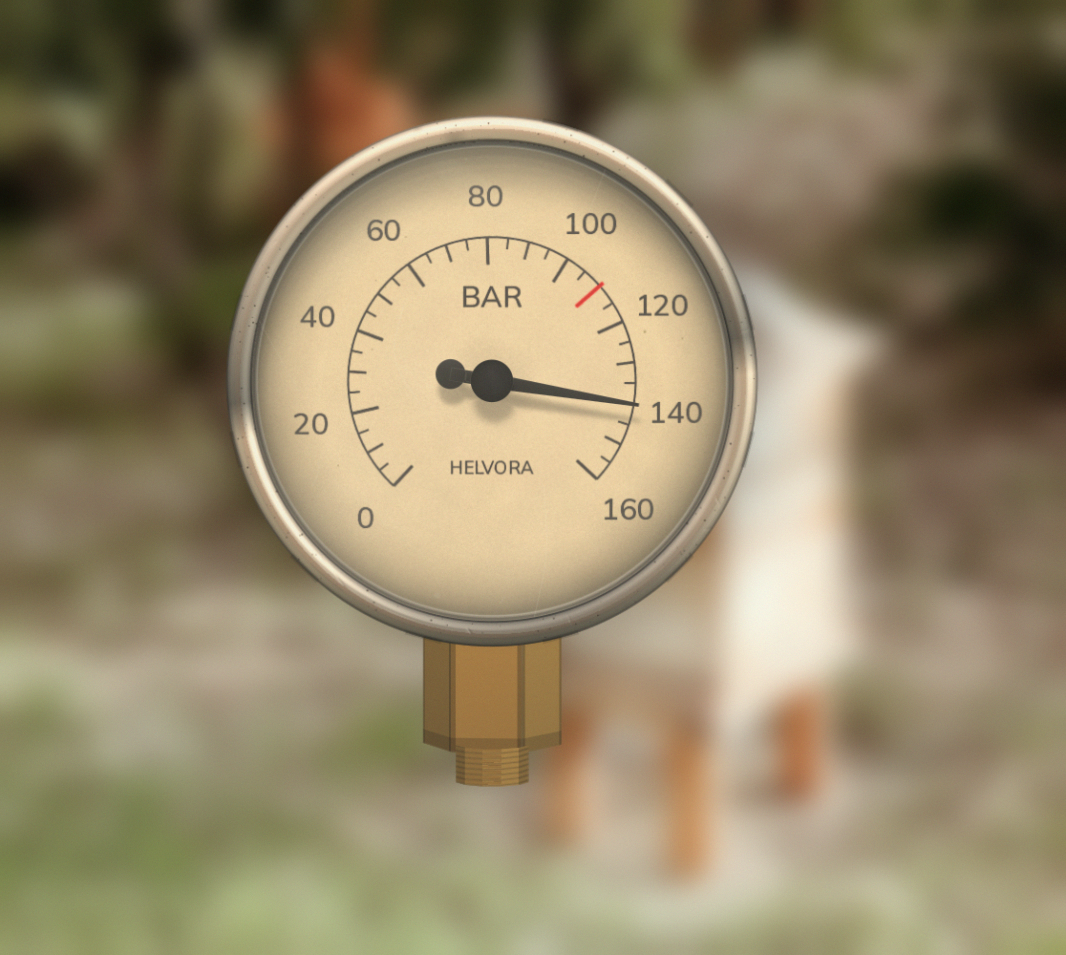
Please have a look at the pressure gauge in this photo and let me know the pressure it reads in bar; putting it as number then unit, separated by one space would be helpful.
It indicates 140 bar
